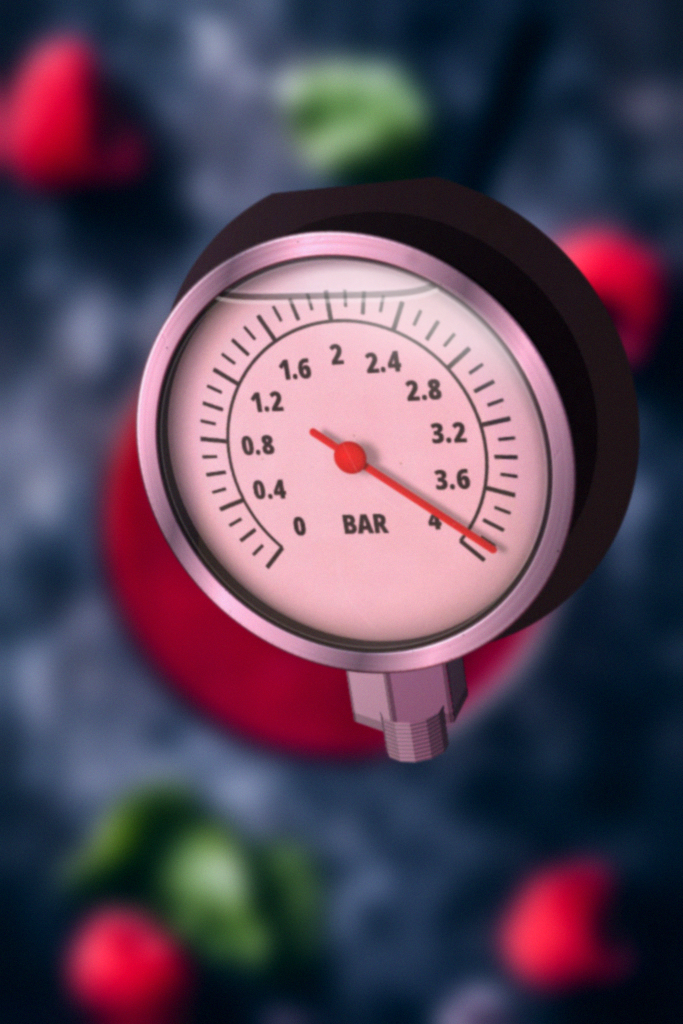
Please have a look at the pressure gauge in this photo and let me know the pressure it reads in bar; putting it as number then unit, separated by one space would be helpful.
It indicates 3.9 bar
